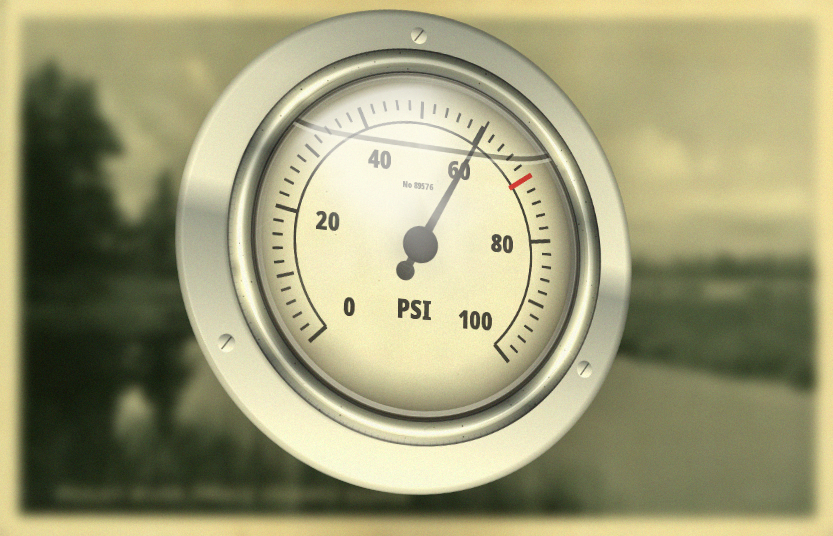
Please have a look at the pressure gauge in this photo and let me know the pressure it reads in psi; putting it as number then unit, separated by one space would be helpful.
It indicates 60 psi
